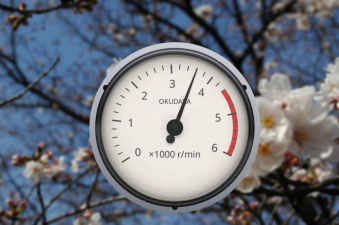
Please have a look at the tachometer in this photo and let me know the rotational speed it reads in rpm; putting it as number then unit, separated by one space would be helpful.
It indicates 3600 rpm
